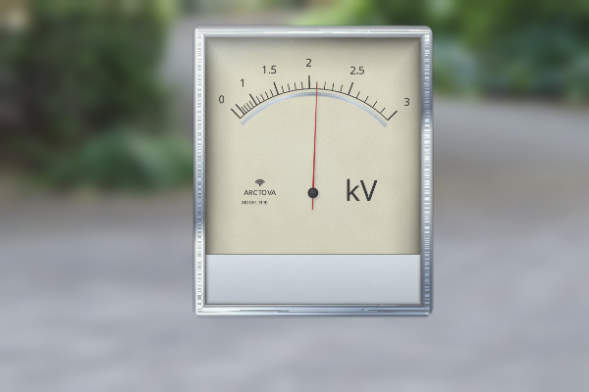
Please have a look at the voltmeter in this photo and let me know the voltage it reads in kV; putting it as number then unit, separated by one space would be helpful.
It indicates 2.1 kV
